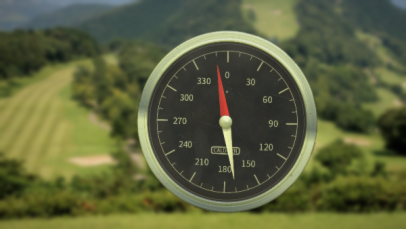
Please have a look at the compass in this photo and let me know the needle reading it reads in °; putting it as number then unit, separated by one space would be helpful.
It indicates 350 °
